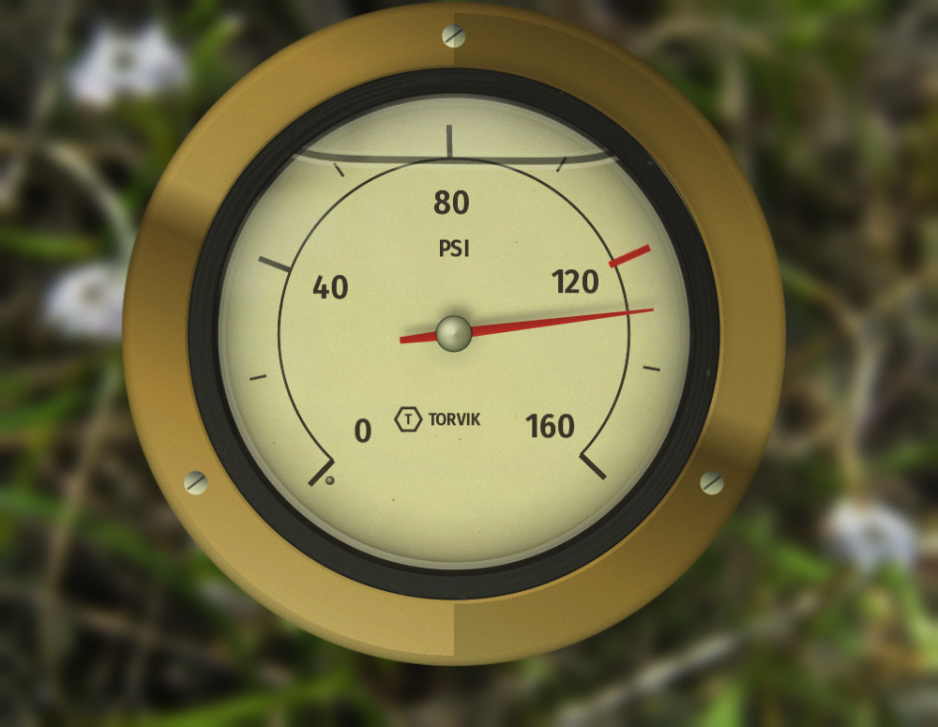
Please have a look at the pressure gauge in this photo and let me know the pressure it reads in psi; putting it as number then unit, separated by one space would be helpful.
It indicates 130 psi
